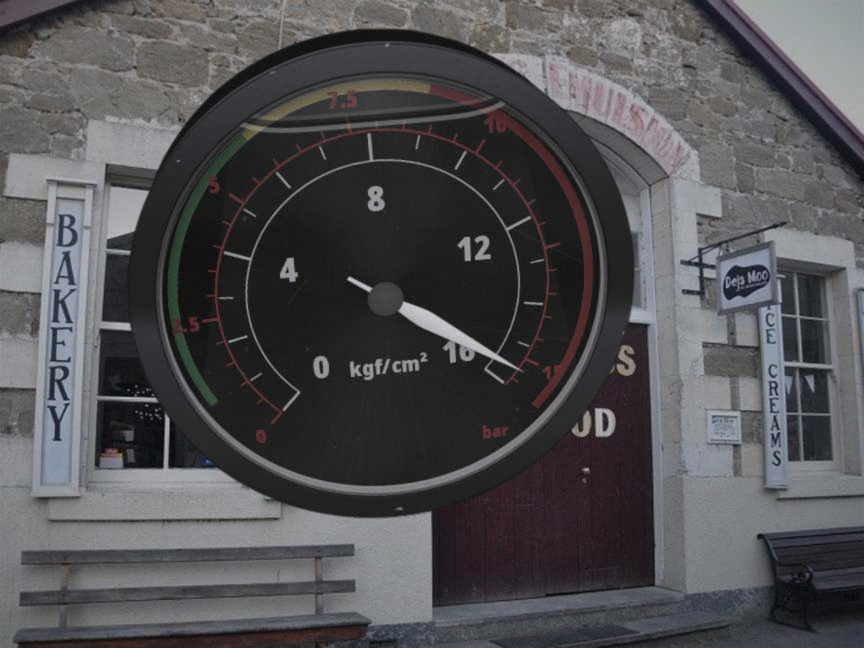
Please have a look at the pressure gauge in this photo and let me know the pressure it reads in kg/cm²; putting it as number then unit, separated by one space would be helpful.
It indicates 15.5 kg/cm²
